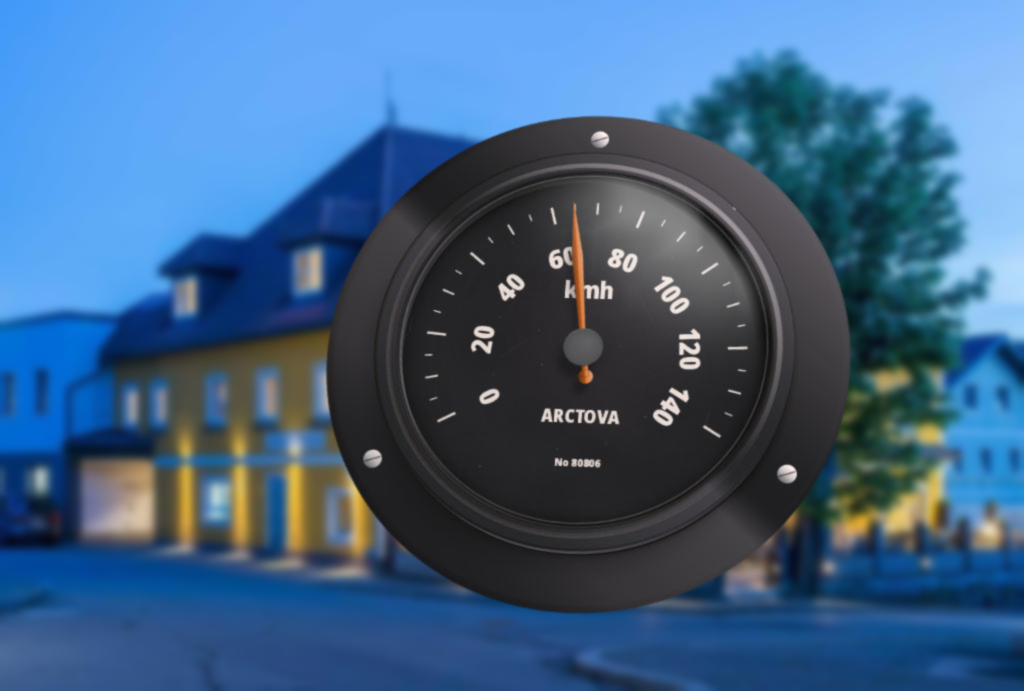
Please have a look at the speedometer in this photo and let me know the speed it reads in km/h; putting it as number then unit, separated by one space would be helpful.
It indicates 65 km/h
